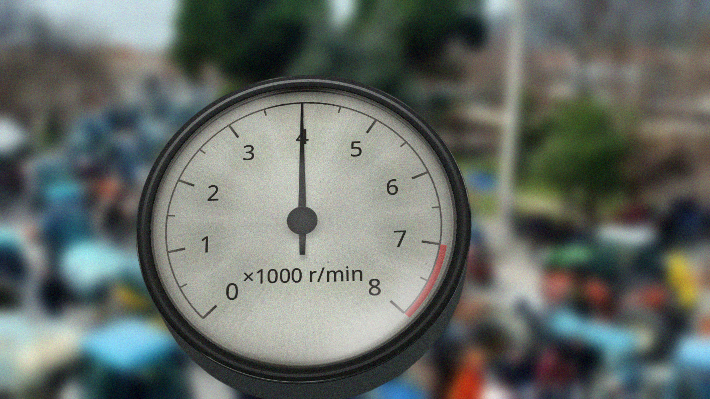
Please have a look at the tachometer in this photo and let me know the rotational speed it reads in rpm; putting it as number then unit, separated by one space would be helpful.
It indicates 4000 rpm
